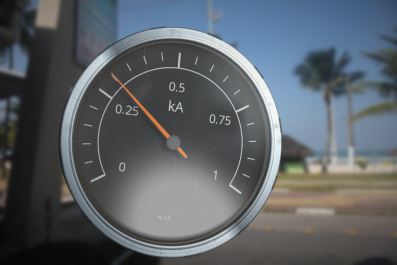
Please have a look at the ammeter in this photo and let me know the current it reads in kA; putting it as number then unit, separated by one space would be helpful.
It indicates 0.3 kA
